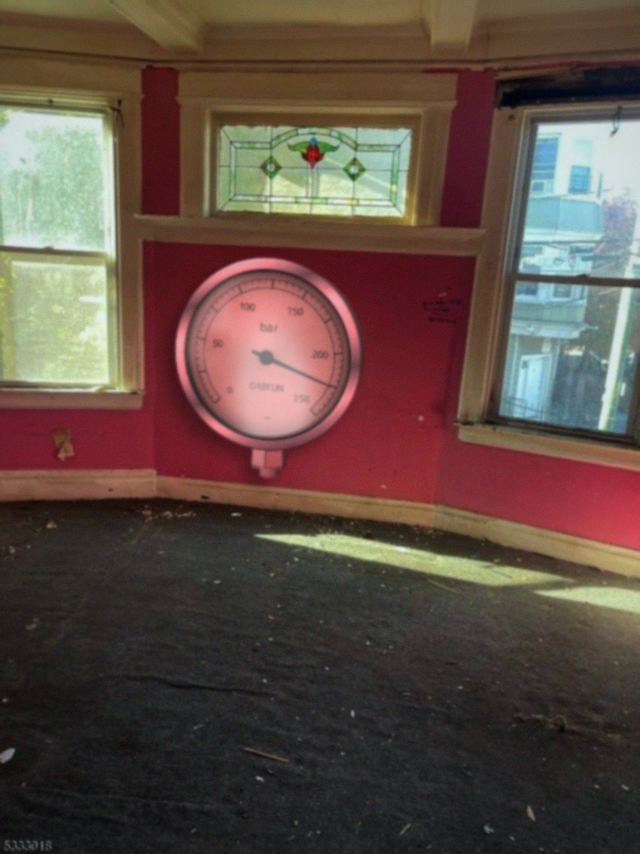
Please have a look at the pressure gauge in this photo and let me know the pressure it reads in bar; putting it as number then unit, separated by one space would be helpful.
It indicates 225 bar
